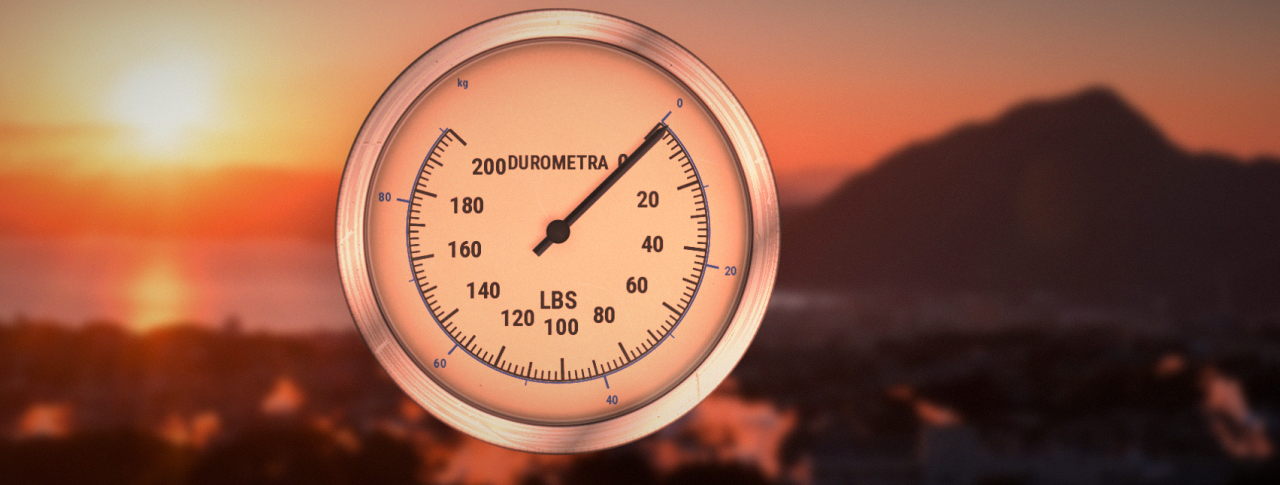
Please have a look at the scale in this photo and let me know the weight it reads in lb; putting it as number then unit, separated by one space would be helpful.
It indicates 2 lb
